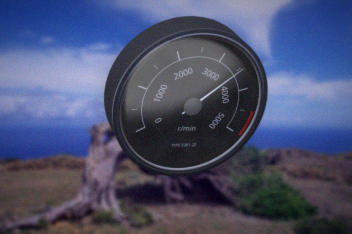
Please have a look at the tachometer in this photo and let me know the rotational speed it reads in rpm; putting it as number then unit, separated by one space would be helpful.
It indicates 3500 rpm
